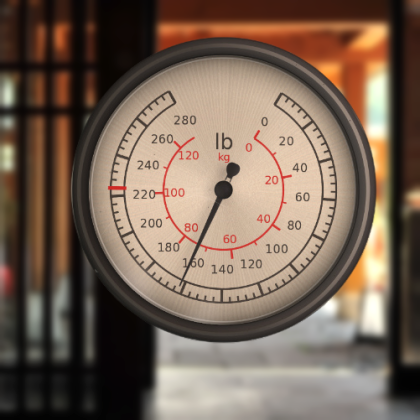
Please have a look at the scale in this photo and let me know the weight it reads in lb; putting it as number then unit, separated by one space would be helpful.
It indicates 162 lb
